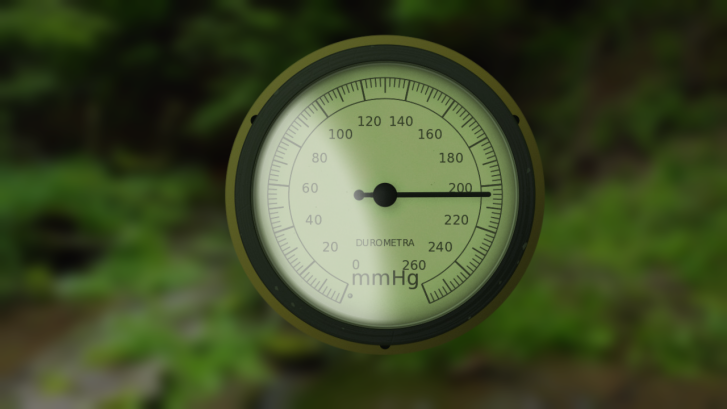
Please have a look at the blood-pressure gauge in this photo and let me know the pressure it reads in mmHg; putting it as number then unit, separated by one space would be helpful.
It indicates 204 mmHg
